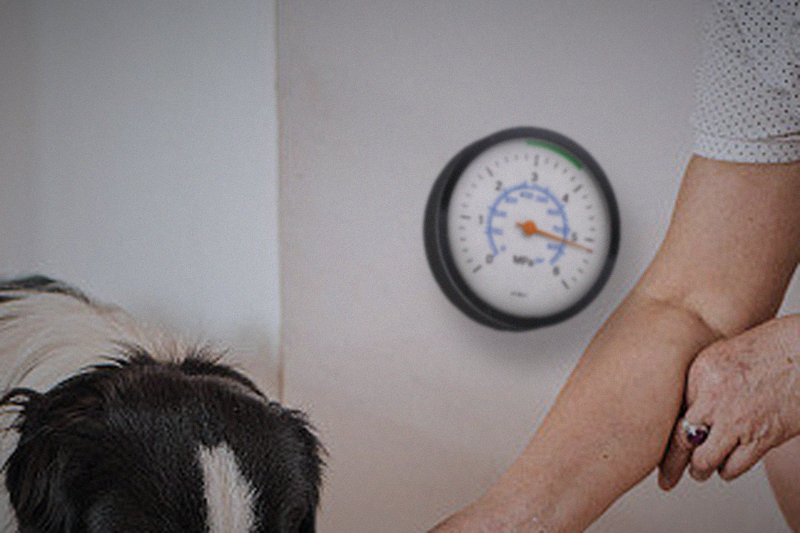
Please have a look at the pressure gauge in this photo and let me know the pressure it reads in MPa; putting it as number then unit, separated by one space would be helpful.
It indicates 5.2 MPa
